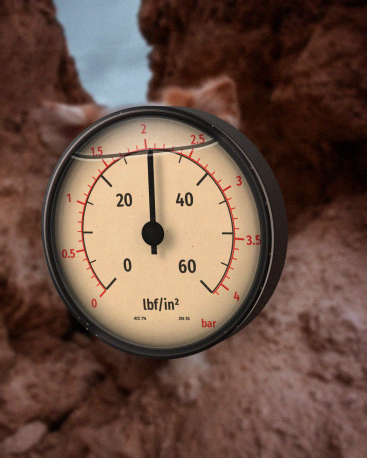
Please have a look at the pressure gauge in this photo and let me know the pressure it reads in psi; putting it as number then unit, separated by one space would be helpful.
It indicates 30 psi
